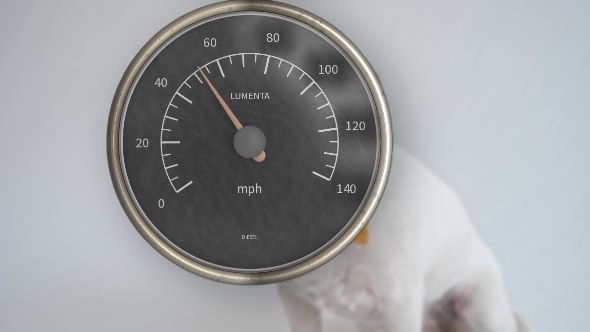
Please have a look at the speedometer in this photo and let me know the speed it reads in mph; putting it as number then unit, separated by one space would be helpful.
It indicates 52.5 mph
